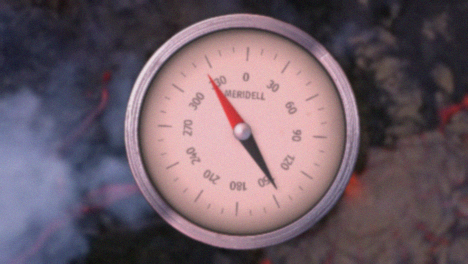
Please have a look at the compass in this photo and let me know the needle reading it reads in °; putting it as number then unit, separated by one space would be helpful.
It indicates 325 °
